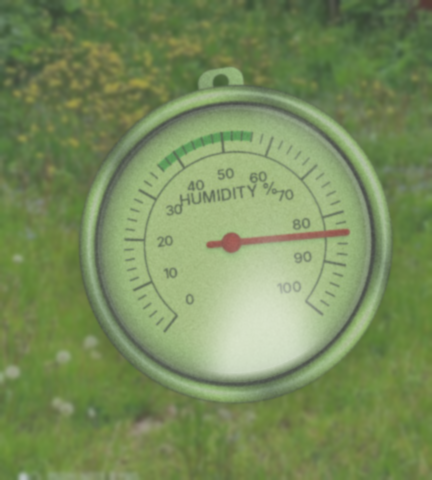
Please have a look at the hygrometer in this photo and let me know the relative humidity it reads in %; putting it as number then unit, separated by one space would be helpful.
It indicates 84 %
